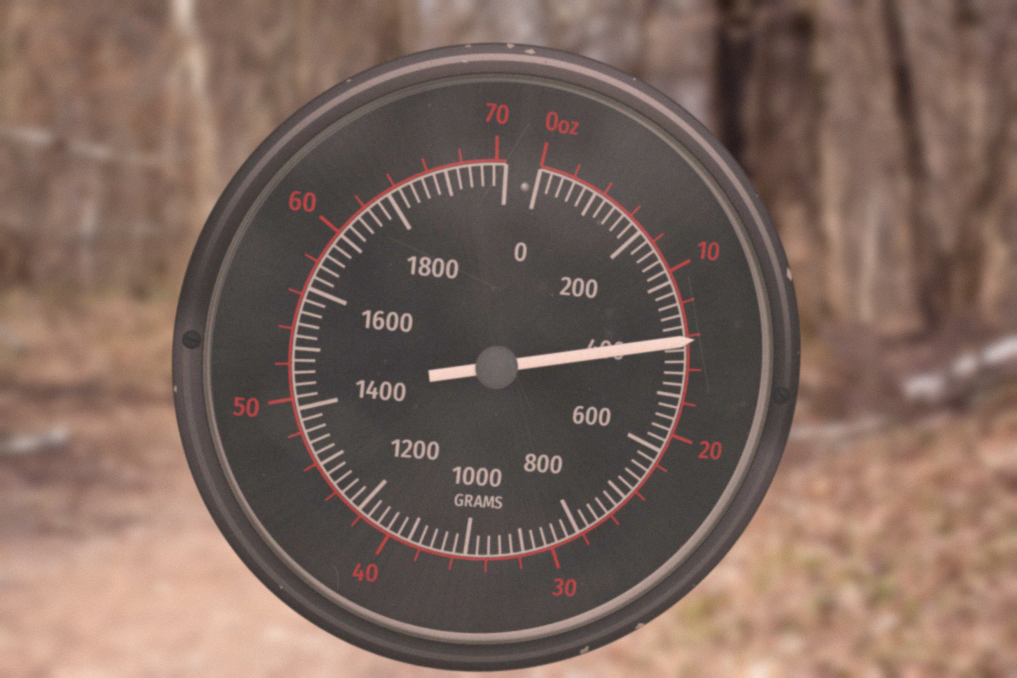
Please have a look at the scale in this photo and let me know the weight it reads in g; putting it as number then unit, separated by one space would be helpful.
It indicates 400 g
